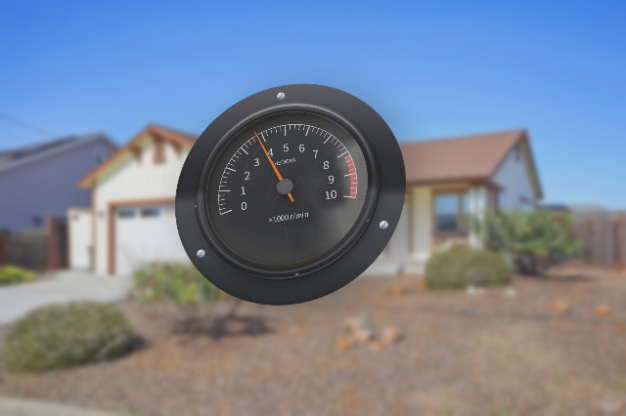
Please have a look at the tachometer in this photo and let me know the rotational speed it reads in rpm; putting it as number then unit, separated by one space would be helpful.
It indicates 3800 rpm
